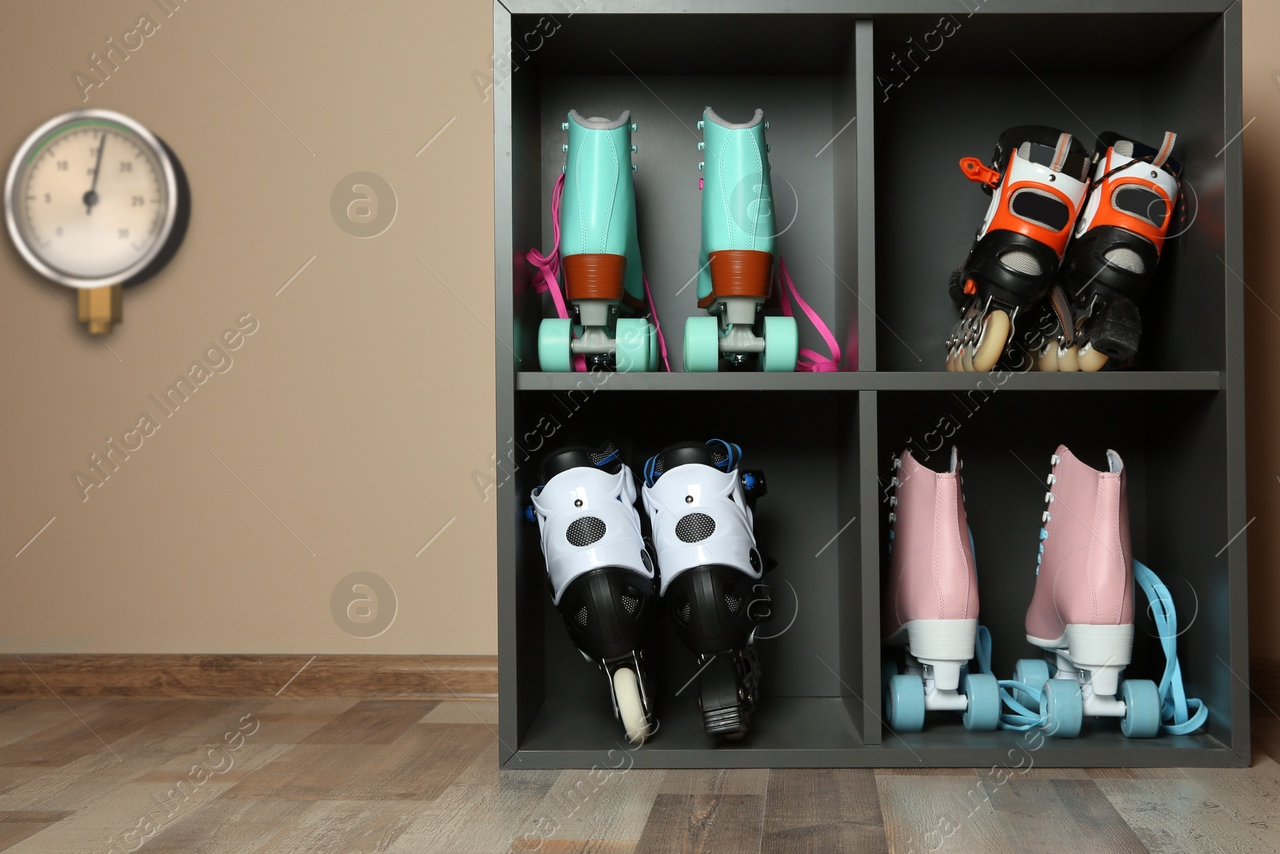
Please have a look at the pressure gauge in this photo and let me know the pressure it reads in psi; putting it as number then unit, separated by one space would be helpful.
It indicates 16 psi
